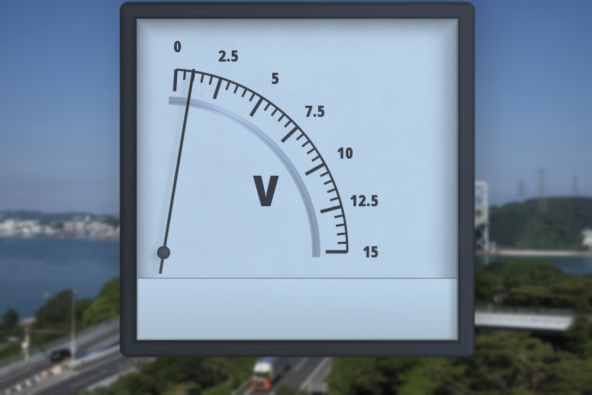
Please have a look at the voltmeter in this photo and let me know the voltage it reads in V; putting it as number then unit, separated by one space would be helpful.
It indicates 1 V
